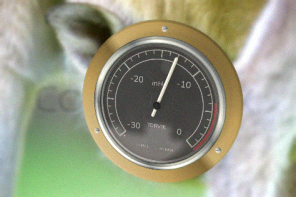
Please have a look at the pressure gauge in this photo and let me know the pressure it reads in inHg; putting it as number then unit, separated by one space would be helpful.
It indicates -13 inHg
